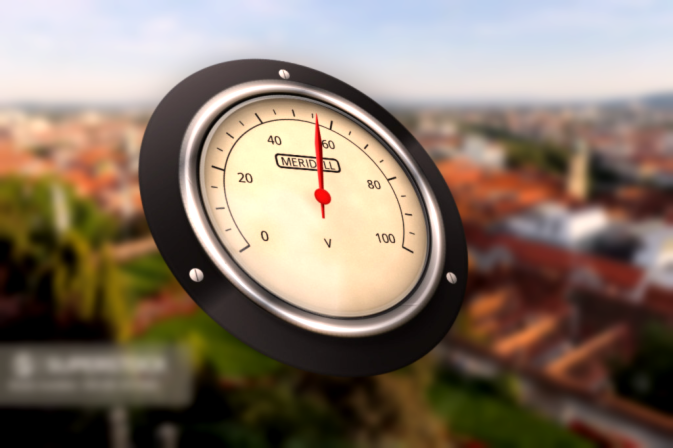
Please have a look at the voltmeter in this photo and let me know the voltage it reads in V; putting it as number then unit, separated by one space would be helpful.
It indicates 55 V
